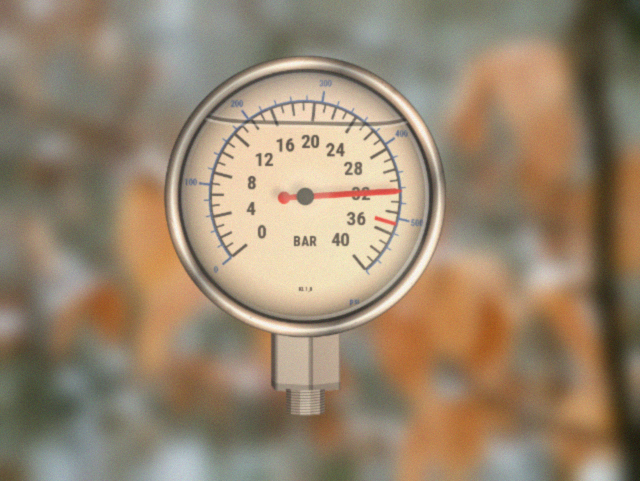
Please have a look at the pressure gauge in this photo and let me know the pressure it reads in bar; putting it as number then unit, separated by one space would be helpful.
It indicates 32 bar
